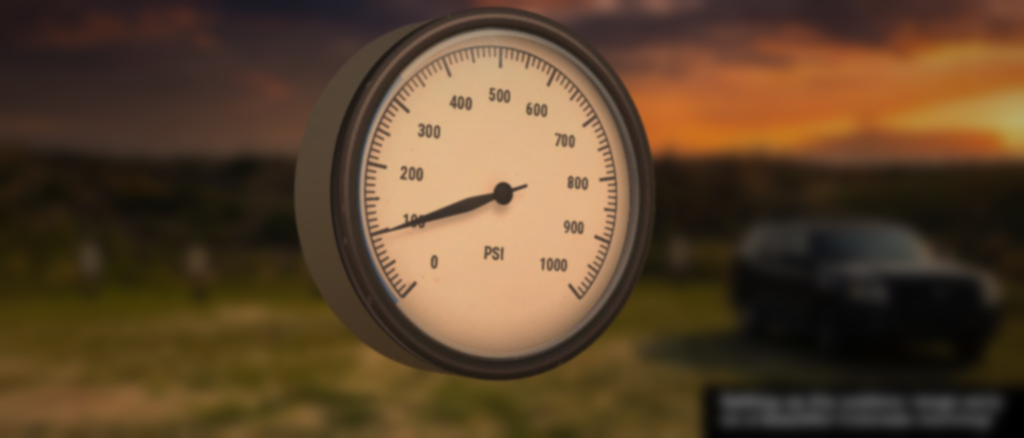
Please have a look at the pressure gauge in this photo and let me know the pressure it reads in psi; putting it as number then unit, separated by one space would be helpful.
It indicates 100 psi
